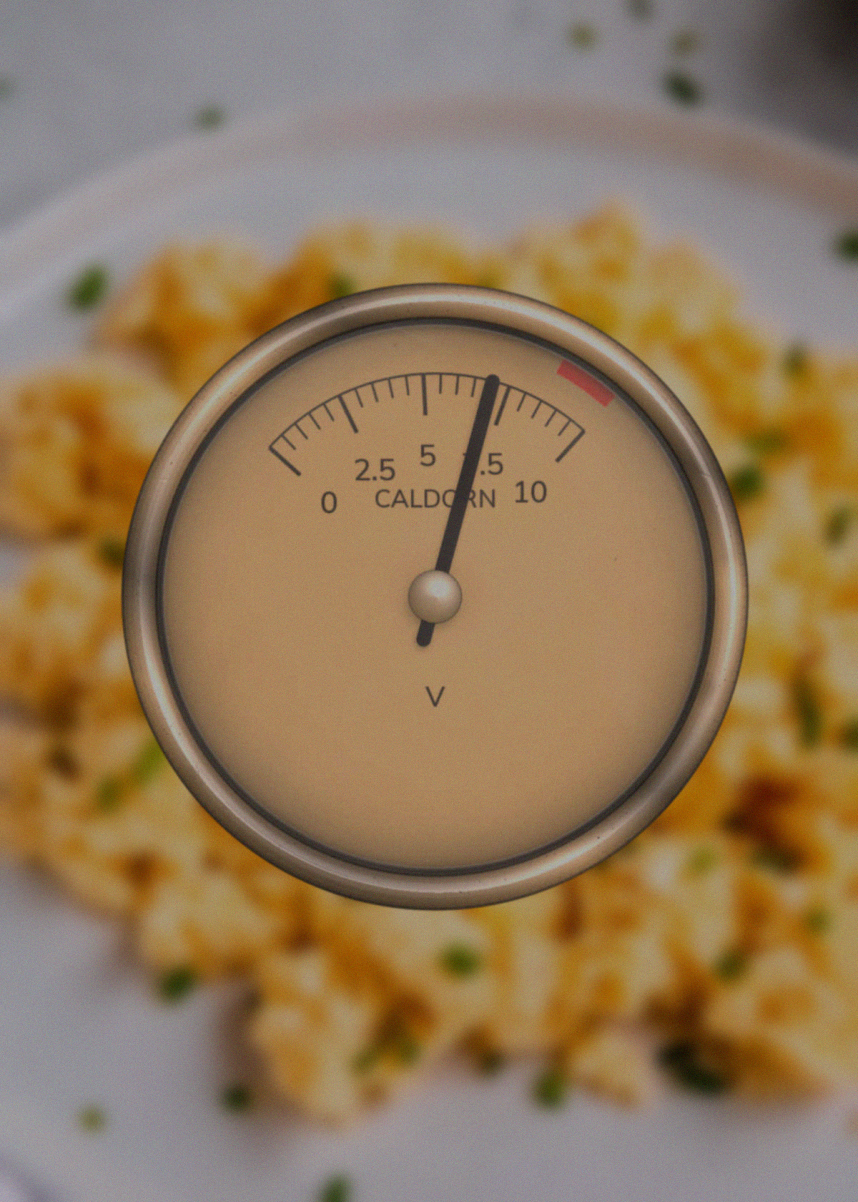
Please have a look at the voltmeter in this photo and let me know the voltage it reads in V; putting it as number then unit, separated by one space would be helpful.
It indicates 7 V
